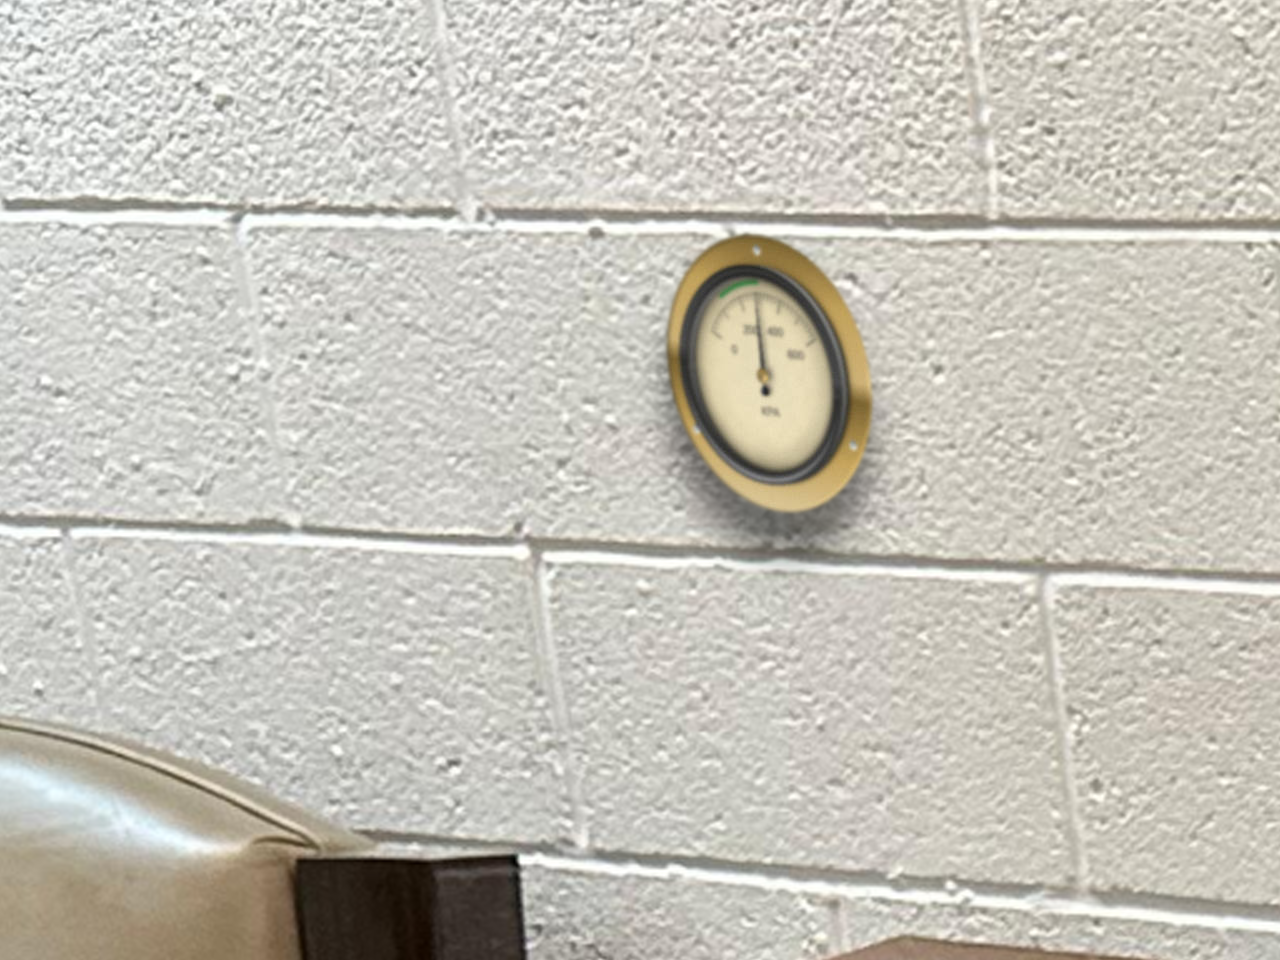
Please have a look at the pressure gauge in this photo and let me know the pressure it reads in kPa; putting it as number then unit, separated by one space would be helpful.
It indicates 300 kPa
